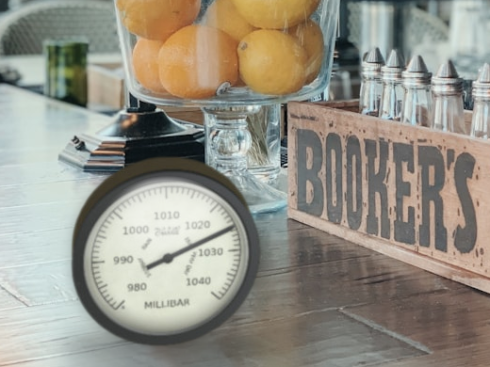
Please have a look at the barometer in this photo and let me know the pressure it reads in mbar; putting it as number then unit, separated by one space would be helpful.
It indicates 1025 mbar
